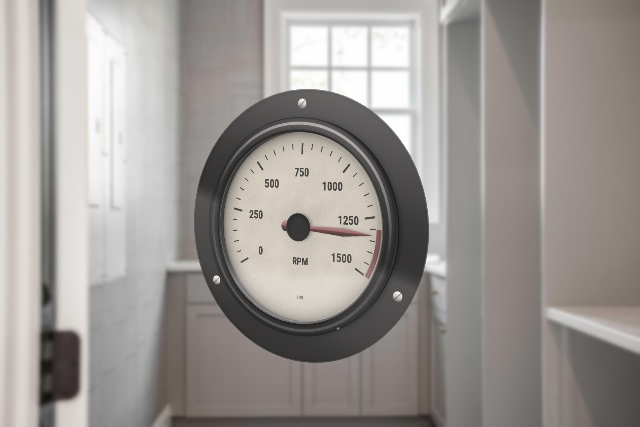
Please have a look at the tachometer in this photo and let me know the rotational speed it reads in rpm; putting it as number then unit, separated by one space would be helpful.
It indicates 1325 rpm
